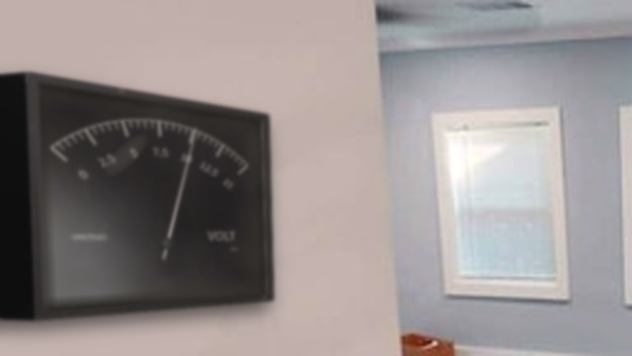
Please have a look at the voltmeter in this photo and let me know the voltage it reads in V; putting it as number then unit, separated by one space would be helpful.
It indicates 10 V
